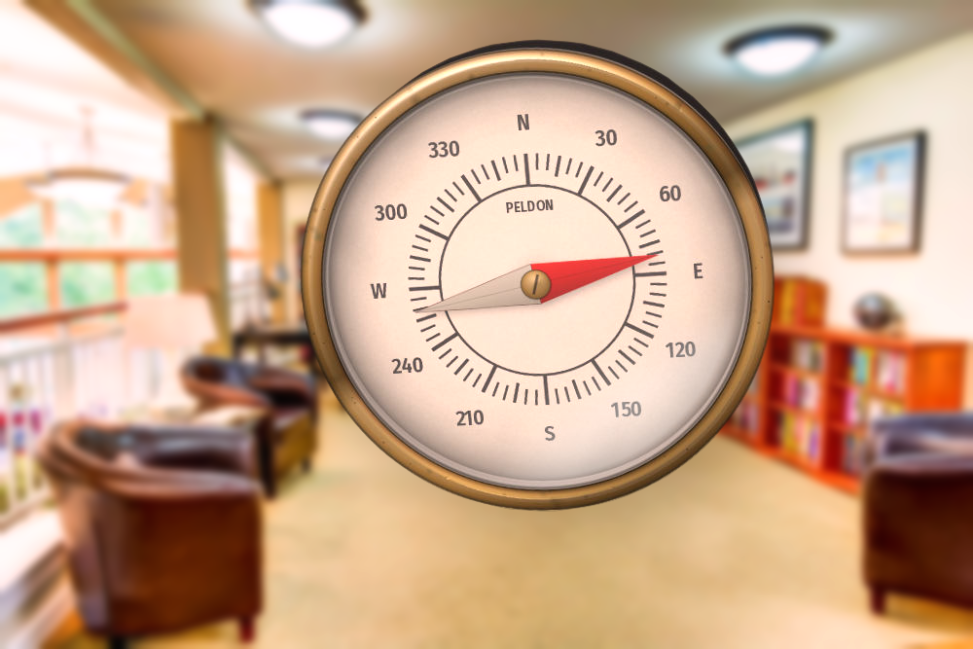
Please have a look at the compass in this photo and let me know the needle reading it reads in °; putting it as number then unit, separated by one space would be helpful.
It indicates 80 °
